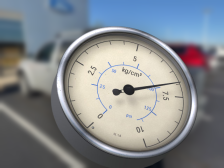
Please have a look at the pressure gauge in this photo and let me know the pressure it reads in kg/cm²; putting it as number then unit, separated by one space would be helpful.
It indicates 7 kg/cm²
